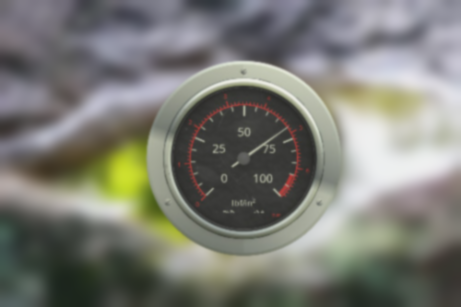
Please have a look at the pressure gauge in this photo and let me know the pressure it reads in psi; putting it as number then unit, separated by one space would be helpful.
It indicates 70 psi
